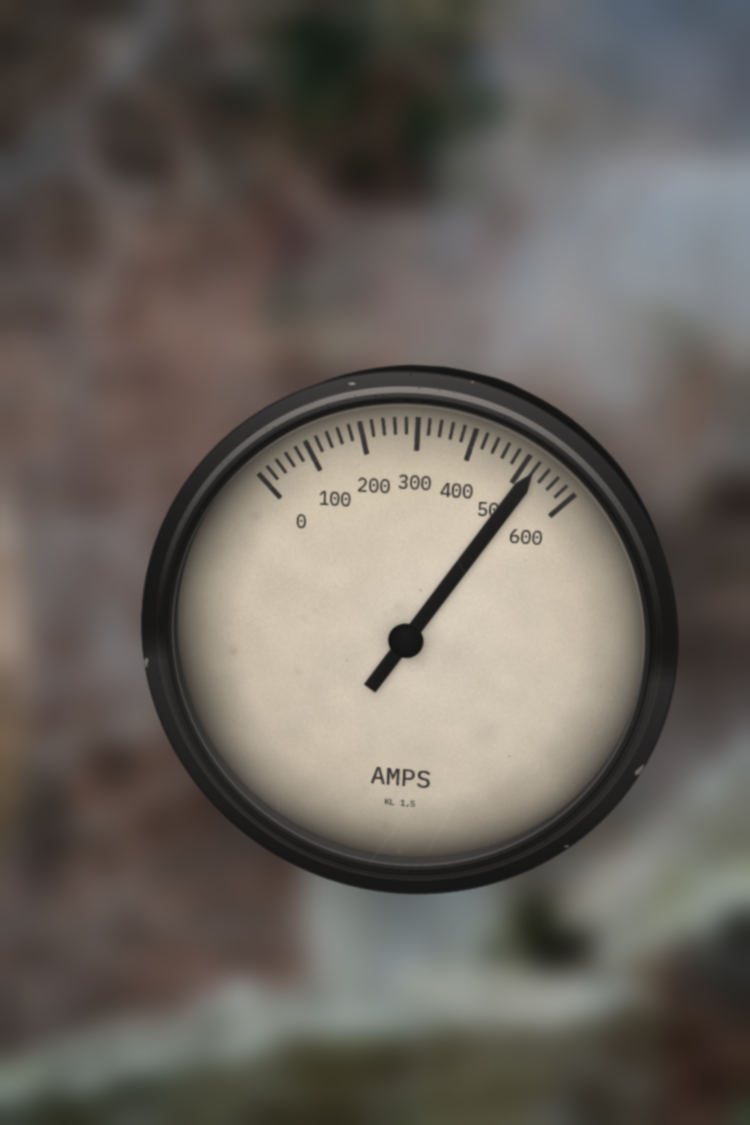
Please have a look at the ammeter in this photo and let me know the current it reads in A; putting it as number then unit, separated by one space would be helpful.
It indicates 520 A
